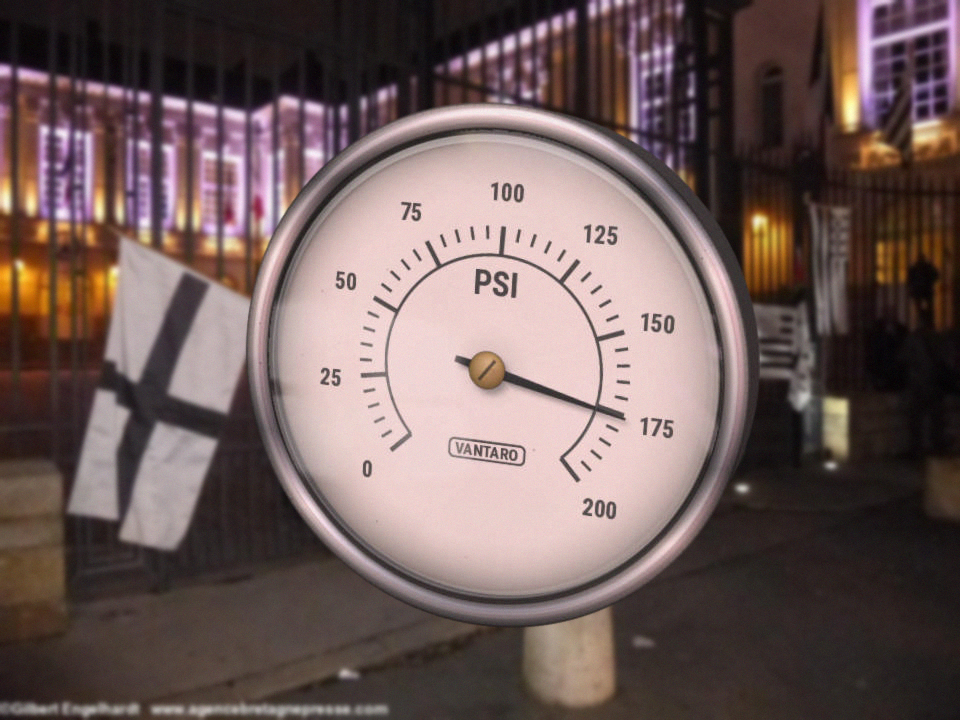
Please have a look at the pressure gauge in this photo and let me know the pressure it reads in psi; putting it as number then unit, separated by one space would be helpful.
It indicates 175 psi
